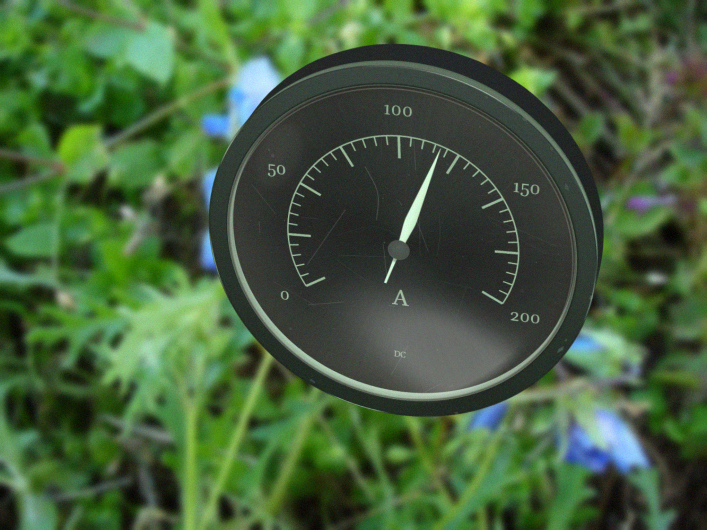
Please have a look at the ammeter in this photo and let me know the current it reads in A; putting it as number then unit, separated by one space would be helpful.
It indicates 117.5 A
